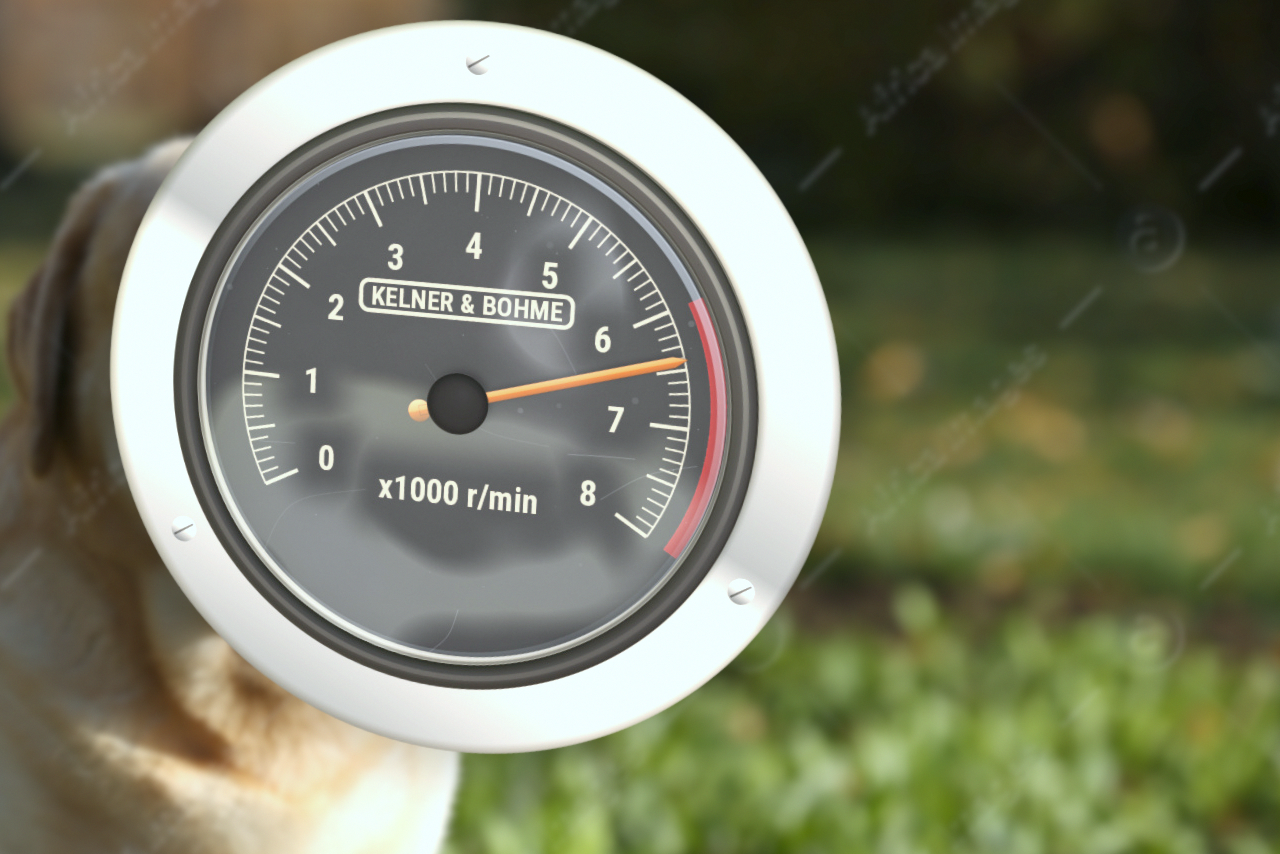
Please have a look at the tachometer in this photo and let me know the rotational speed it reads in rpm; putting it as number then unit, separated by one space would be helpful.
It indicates 6400 rpm
